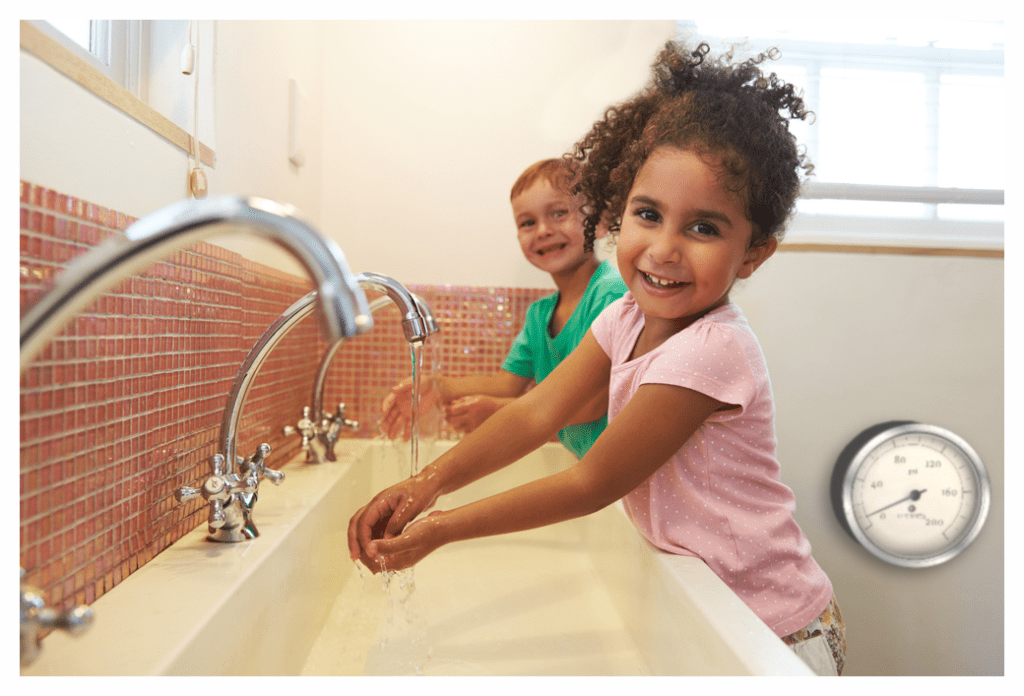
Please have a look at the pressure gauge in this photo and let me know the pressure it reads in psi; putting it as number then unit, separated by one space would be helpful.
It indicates 10 psi
